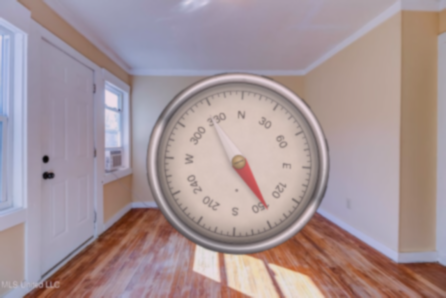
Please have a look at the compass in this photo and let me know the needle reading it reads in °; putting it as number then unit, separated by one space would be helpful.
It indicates 145 °
